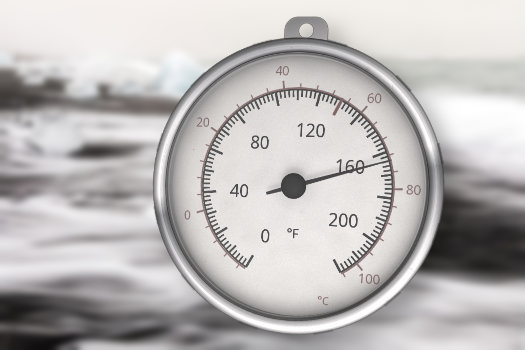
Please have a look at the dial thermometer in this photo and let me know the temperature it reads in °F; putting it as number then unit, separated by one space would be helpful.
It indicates 164 °F
